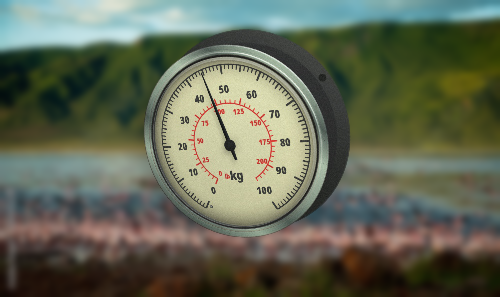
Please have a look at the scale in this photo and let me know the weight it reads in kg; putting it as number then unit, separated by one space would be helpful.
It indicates 45 kg
